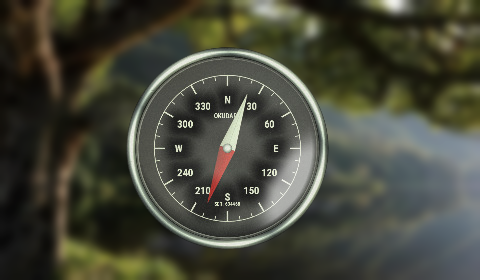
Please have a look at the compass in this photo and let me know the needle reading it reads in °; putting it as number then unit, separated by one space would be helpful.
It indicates 200 °
